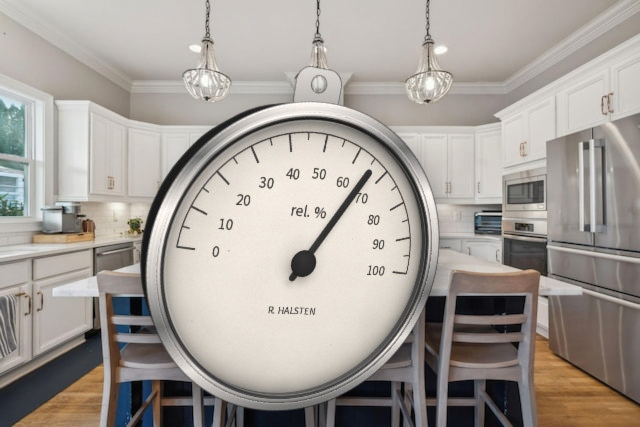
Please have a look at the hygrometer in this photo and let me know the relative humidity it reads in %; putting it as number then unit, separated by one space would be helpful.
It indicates 65 %
